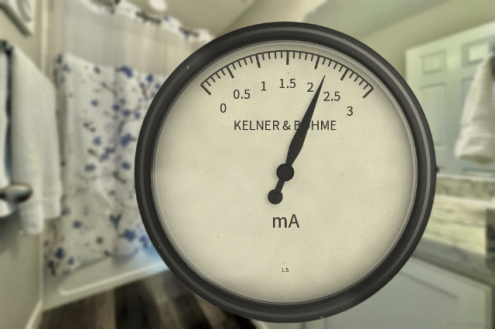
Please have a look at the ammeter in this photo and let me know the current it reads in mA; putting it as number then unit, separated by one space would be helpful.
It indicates 2.2 mA
